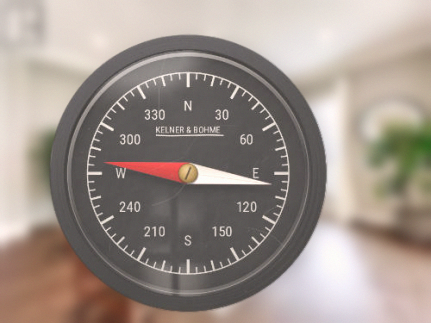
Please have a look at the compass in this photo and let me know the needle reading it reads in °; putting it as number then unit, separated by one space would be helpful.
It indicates 277.5 °
